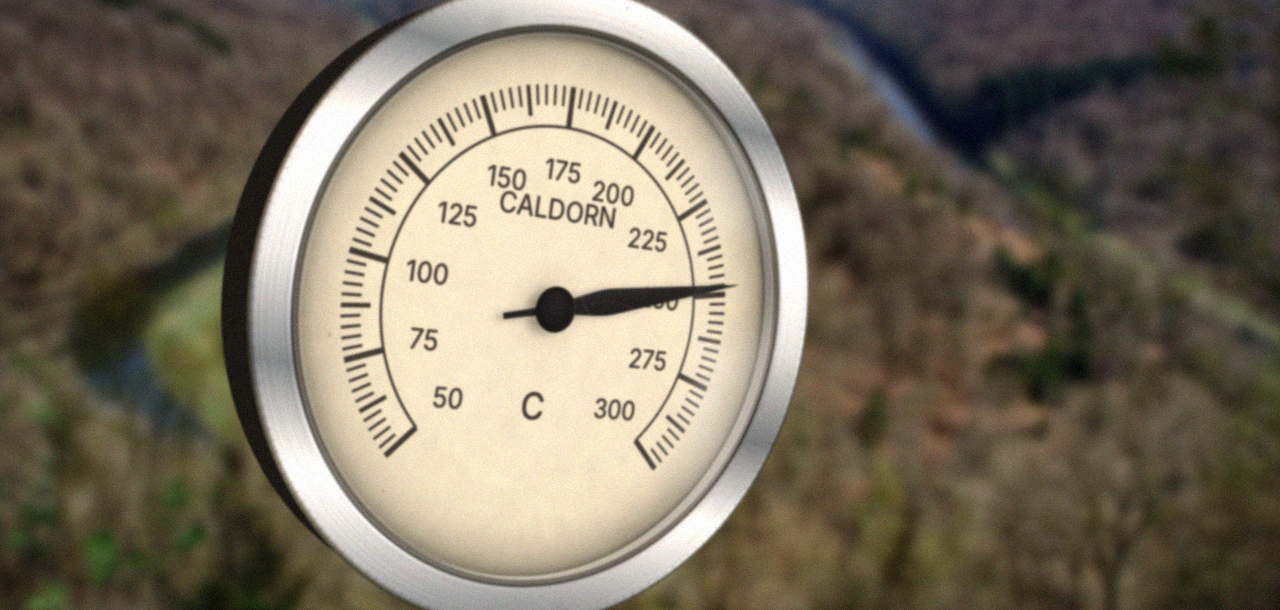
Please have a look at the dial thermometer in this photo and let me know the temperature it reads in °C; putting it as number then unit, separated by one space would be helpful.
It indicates 247.5 °C
